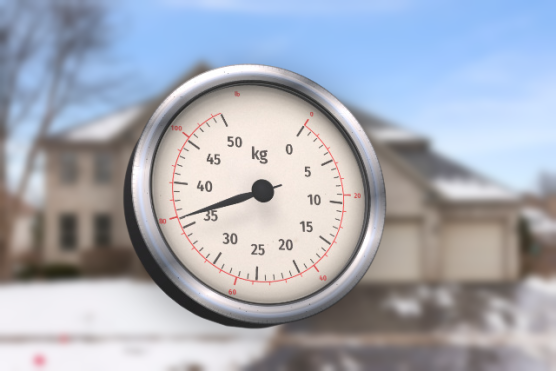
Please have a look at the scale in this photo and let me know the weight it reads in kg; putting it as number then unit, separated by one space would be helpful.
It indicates 36 kg
